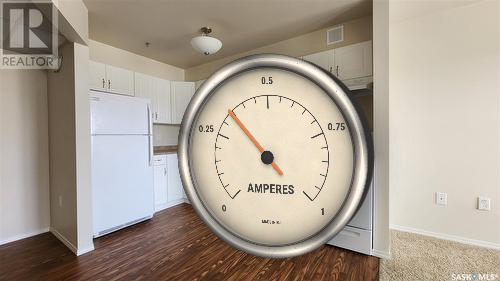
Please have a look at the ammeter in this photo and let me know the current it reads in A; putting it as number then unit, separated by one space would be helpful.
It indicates 0.35 A
